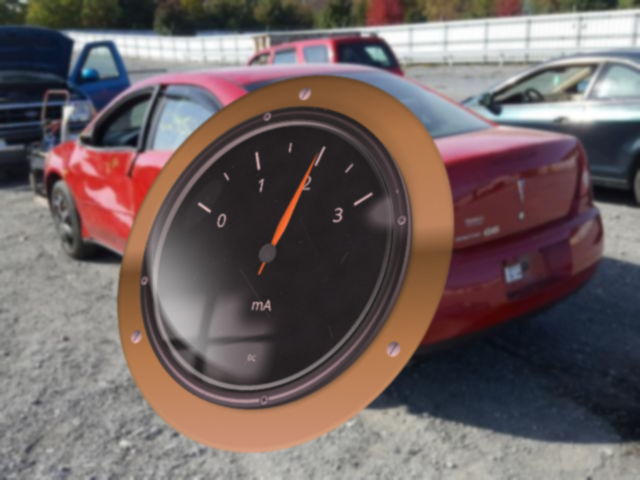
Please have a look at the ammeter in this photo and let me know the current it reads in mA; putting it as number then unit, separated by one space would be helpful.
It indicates 2 mA
